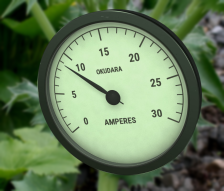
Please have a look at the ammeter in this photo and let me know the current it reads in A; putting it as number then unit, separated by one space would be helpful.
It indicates 9 A
